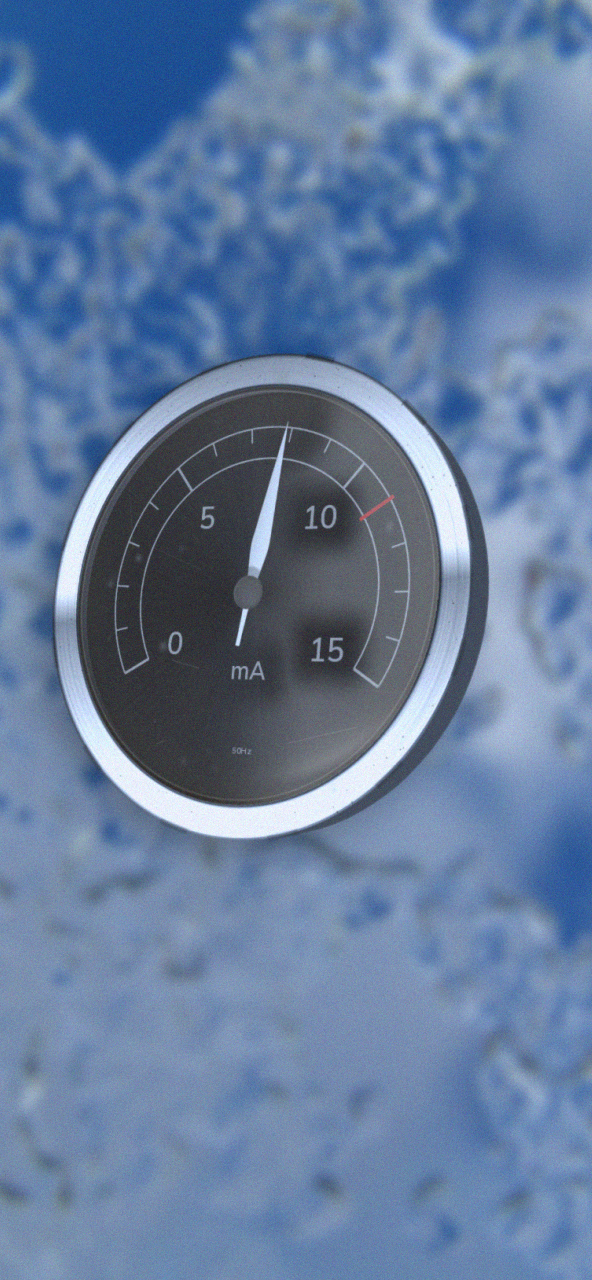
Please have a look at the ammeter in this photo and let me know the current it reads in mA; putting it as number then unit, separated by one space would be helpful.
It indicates 8 mA
